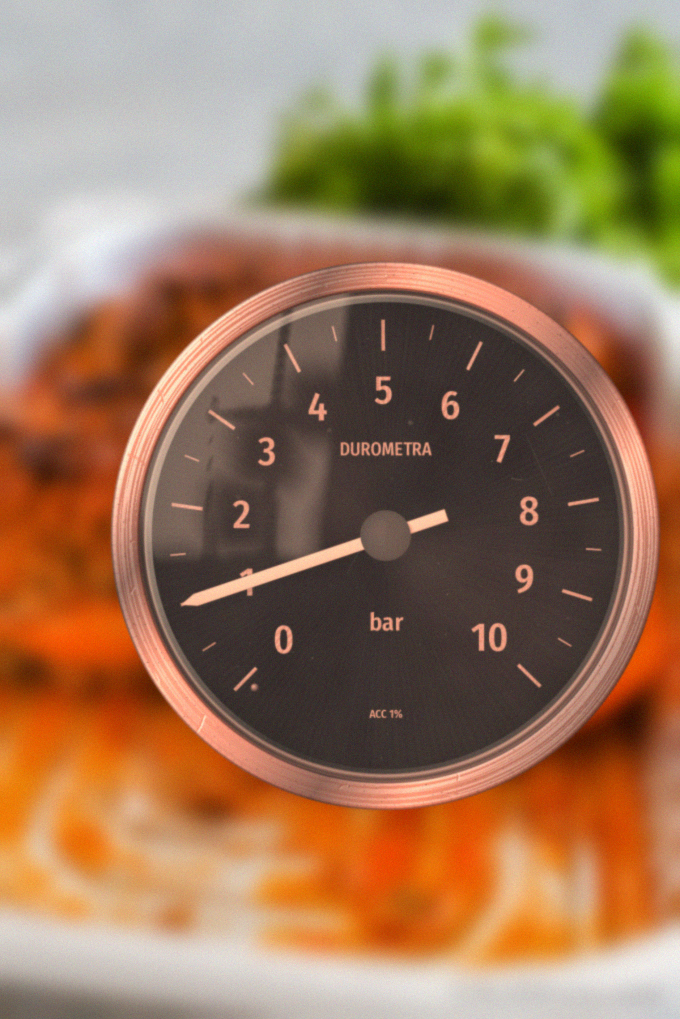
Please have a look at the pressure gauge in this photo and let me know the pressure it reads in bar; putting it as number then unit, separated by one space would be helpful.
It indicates 1 bar
